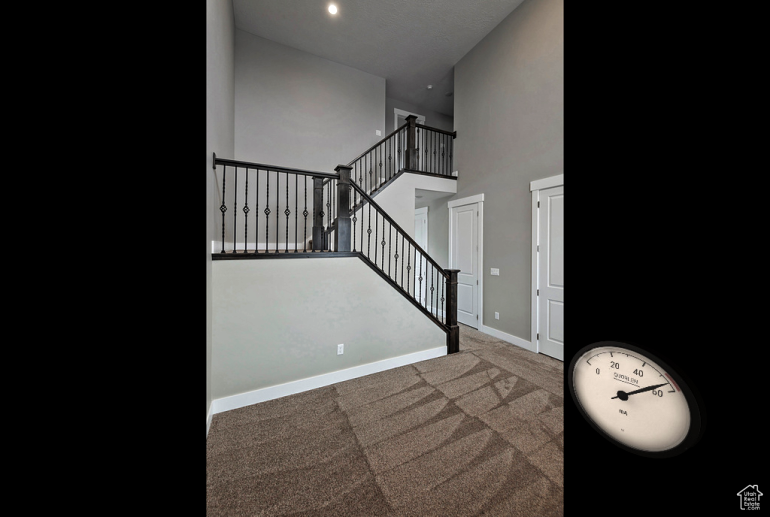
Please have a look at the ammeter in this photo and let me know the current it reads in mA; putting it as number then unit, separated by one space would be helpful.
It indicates 55 mA
